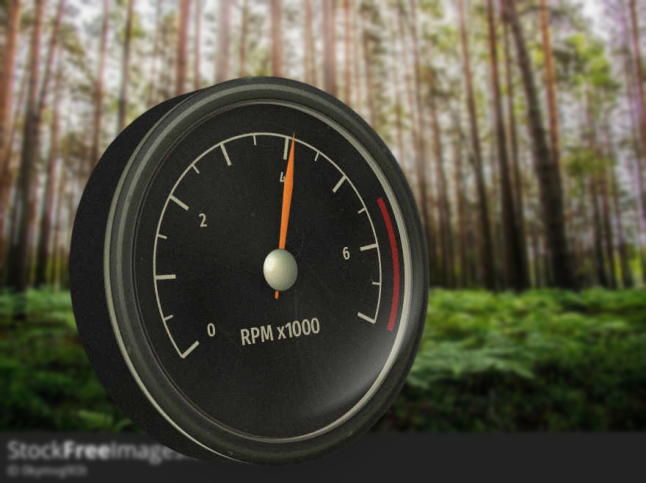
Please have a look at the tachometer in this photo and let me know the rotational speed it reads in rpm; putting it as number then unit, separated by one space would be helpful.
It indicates 4000 rpm
